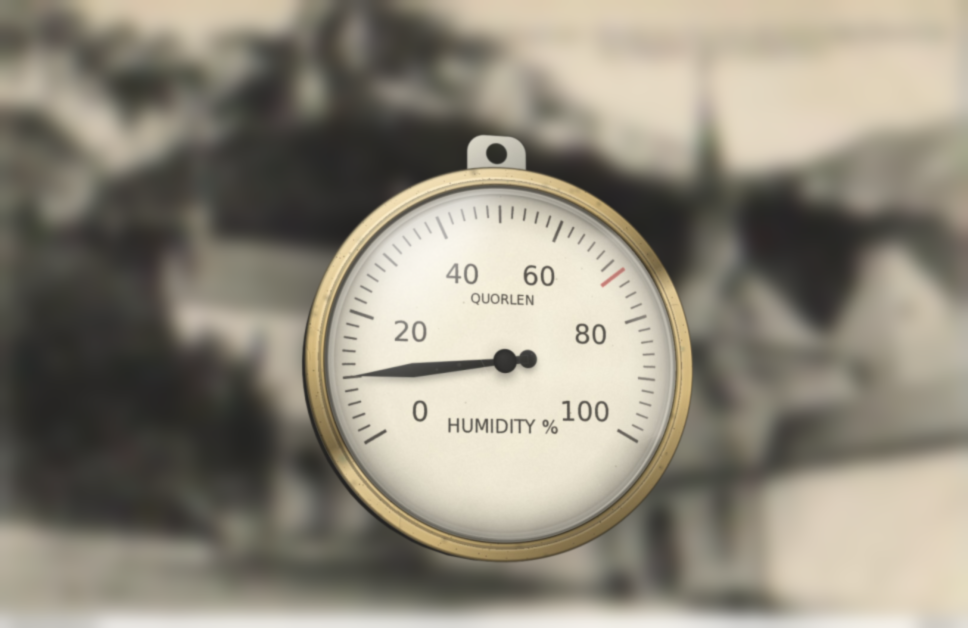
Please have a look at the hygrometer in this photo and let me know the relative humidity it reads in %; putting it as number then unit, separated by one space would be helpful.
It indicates 10 %
